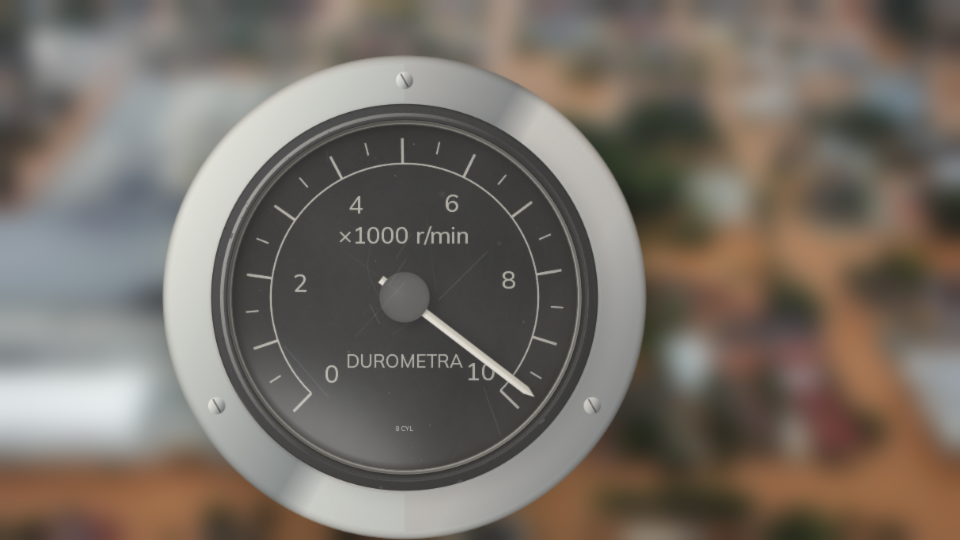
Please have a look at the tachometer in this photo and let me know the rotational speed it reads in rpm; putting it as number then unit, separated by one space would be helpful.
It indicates 9750 rpm
